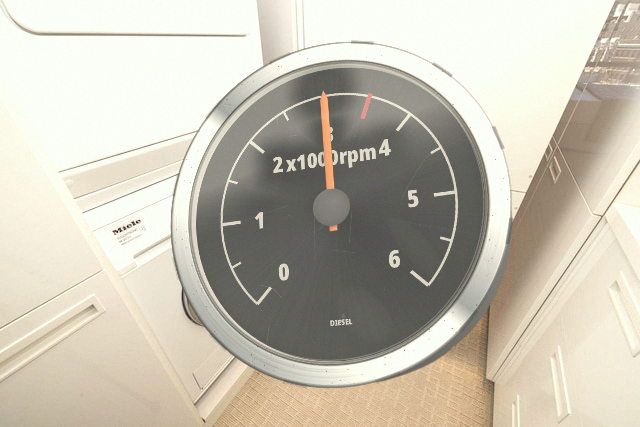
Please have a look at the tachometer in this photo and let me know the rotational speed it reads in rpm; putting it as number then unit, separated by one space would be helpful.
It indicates 3000 rpm
